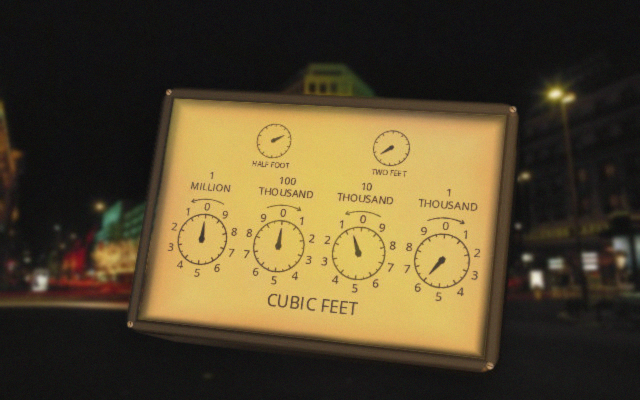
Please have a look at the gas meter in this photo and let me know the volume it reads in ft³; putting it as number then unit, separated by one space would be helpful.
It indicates 600 ft³
